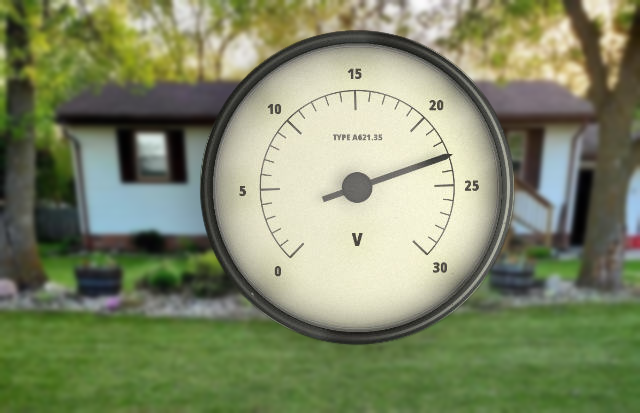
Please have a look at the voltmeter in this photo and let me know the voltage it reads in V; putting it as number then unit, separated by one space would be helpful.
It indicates 23 V
